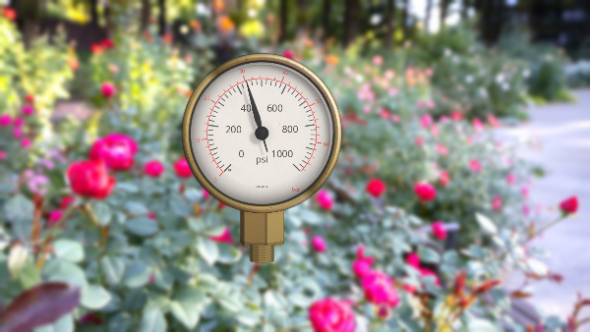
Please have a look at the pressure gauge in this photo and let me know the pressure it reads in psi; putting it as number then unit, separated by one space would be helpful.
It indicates 440 psi
